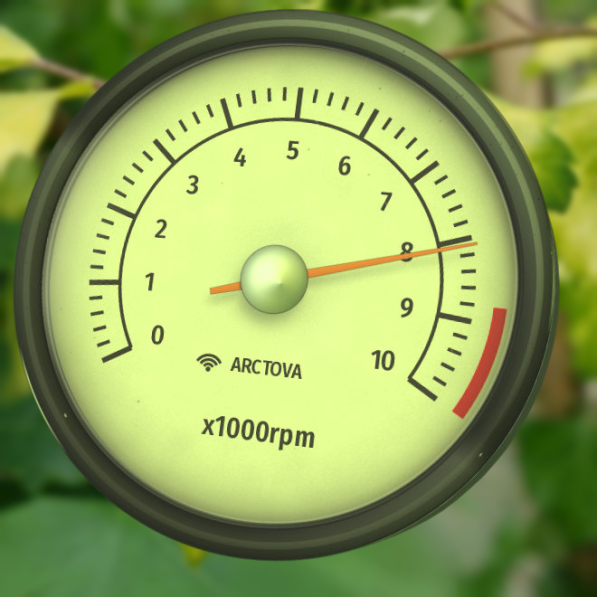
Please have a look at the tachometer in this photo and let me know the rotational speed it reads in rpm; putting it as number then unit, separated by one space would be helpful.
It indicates 8100 rpm
